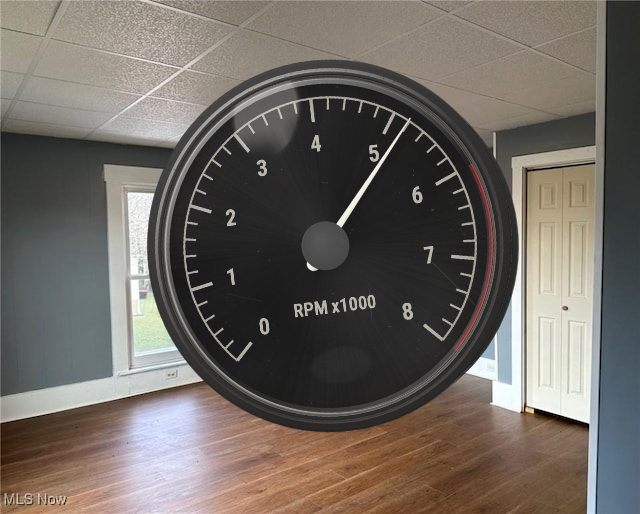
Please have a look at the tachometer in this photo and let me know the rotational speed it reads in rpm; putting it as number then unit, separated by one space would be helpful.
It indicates 5200 rpm
